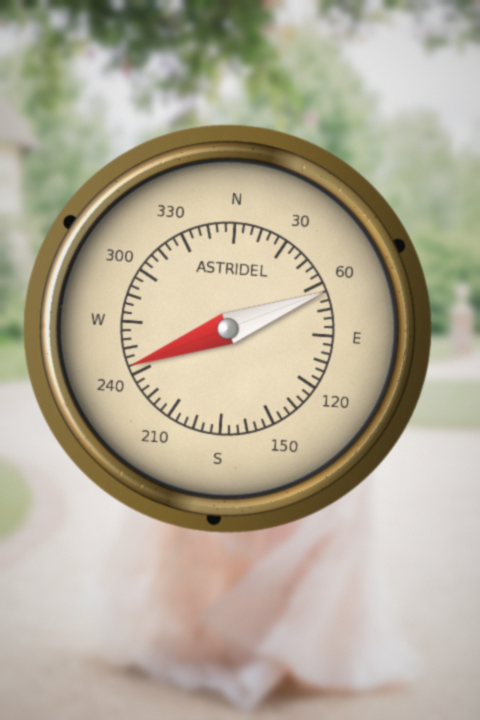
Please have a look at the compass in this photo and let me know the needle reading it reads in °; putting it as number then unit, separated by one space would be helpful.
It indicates 245 °
